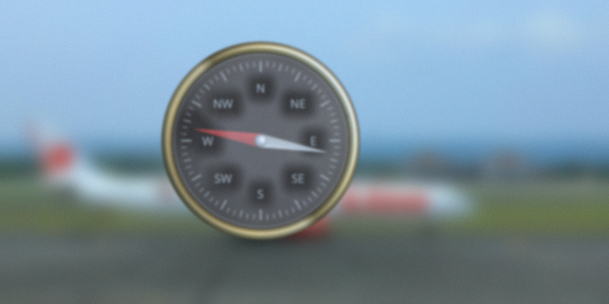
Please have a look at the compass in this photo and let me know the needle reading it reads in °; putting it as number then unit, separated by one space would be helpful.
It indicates 280 °
